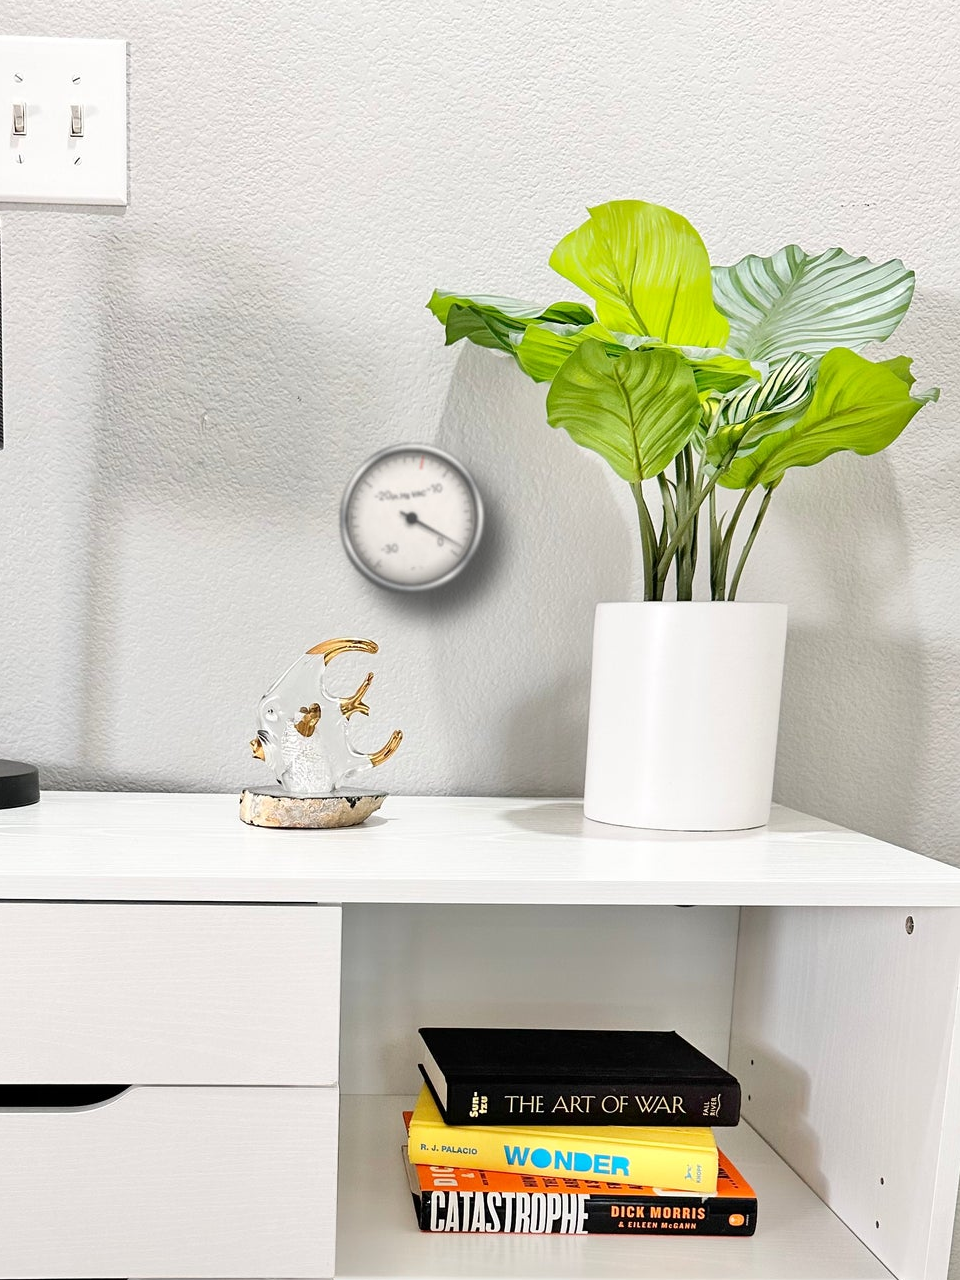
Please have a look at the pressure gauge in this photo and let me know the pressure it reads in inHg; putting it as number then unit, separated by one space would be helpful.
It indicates -1 inHg
